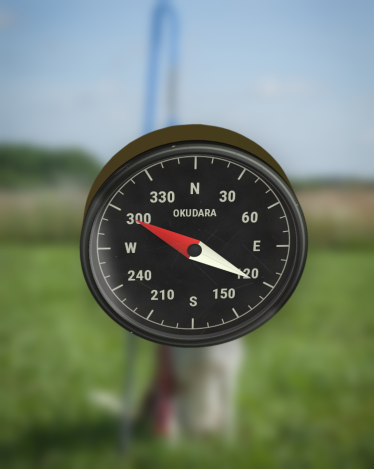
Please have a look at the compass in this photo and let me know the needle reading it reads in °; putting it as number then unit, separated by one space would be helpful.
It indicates 300 °
